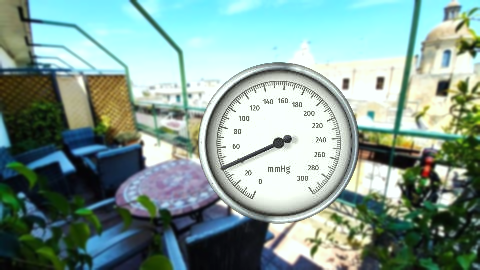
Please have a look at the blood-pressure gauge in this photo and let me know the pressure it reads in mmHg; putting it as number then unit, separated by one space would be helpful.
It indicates 40 mmHg
